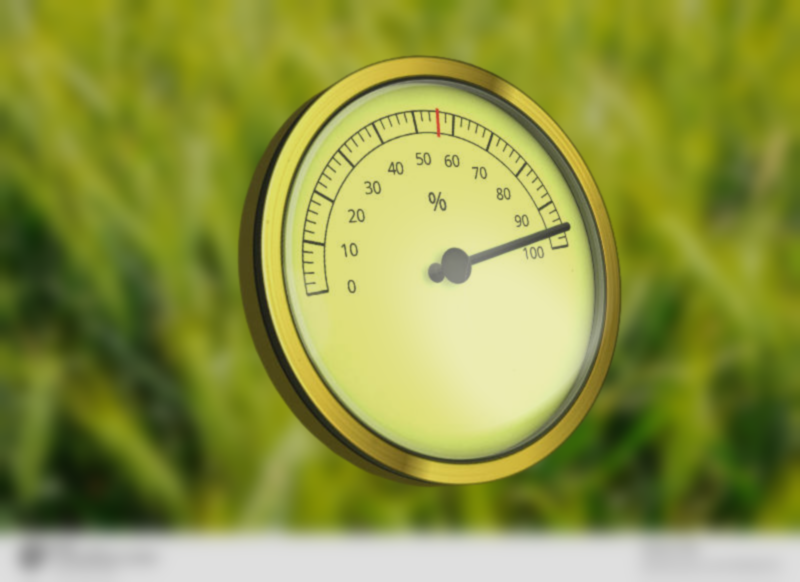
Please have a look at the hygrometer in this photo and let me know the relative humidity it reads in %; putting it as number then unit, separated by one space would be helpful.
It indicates 96 %
